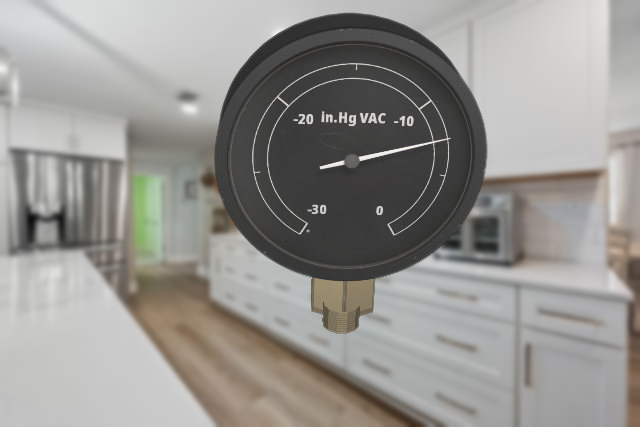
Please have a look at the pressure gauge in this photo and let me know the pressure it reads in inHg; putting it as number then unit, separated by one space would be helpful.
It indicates -7.5 inHg
